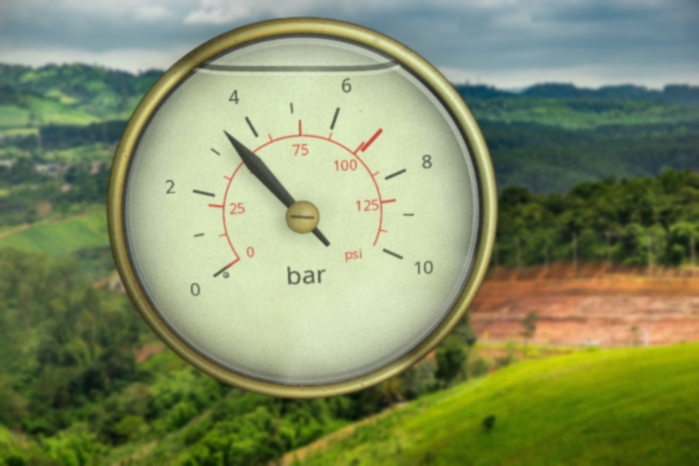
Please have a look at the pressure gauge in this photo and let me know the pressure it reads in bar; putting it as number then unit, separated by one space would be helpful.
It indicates 3.5 bar
